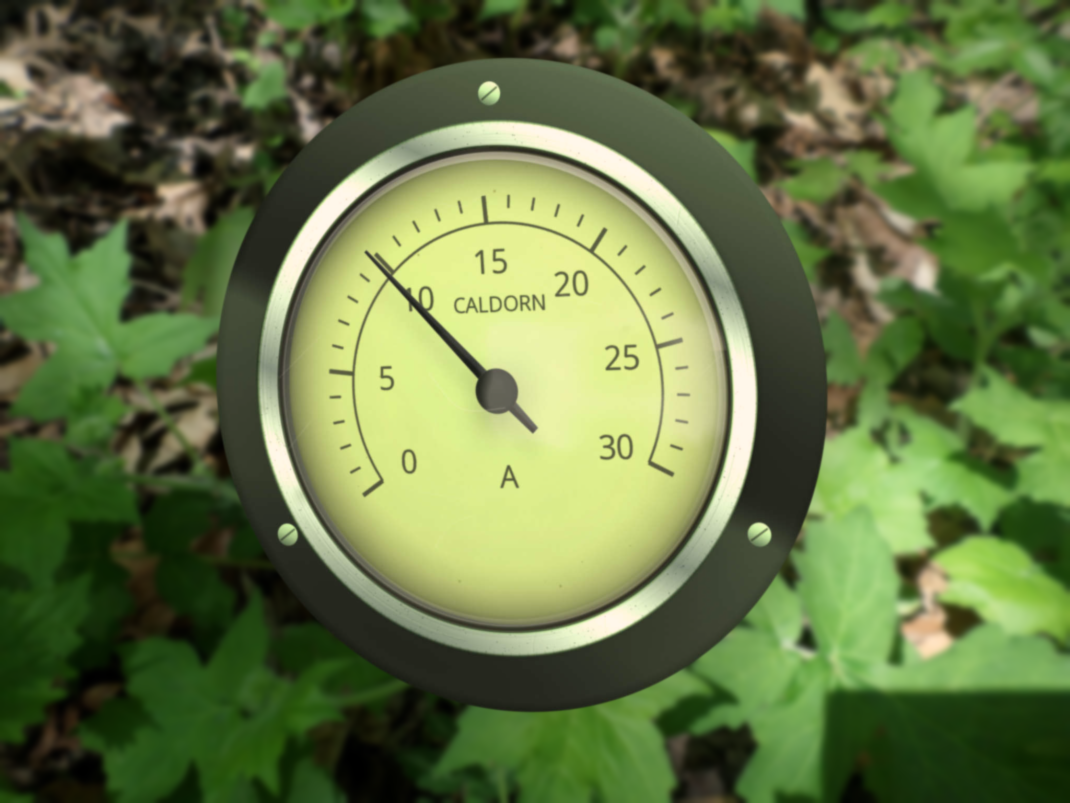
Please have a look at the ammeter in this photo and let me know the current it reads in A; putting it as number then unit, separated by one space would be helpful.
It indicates 10 A
